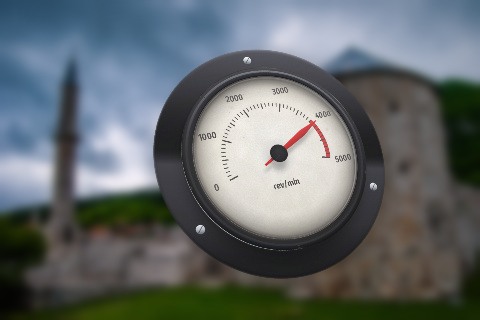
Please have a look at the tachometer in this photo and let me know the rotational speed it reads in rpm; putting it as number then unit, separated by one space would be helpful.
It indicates 4000 rpm
